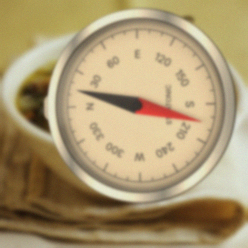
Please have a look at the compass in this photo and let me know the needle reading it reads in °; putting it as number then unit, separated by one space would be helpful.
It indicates 195 °
